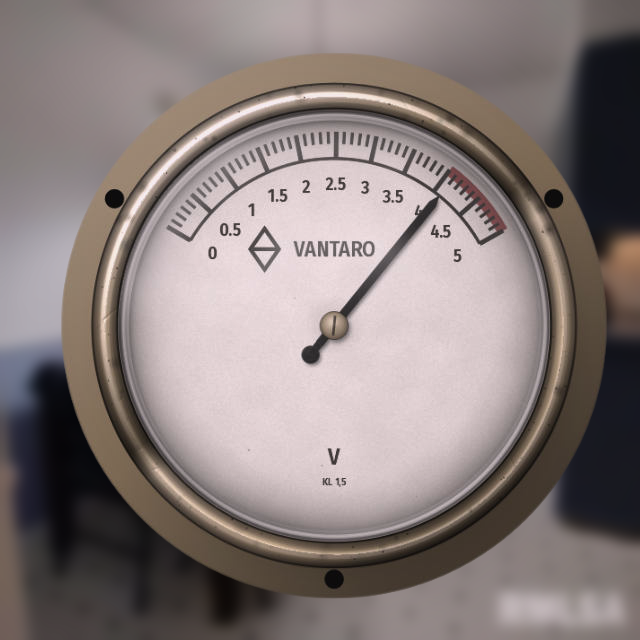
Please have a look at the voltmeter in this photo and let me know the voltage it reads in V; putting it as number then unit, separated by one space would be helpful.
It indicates 4.1 V
